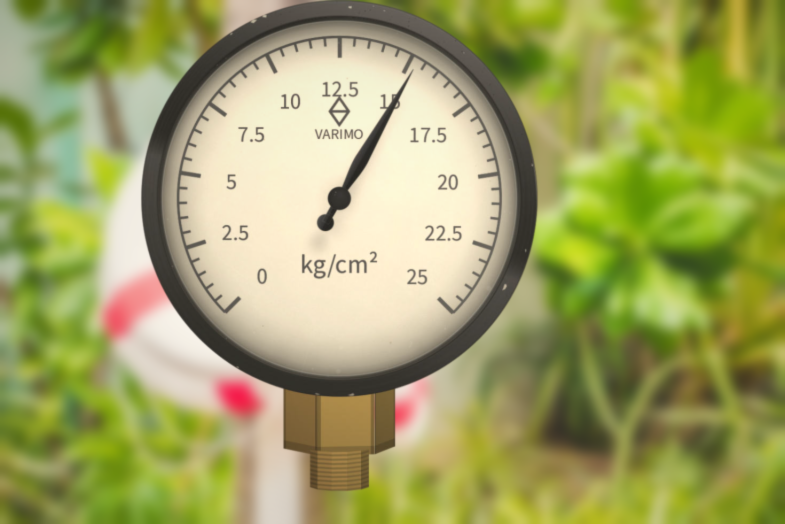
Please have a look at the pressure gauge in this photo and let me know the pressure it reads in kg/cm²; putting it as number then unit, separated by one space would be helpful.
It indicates 15.25 kg/cm²
